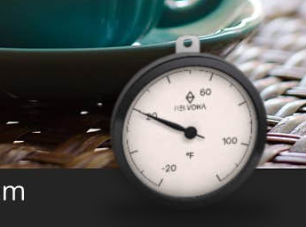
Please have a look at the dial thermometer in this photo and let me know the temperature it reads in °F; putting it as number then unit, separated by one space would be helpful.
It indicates 20 °F
